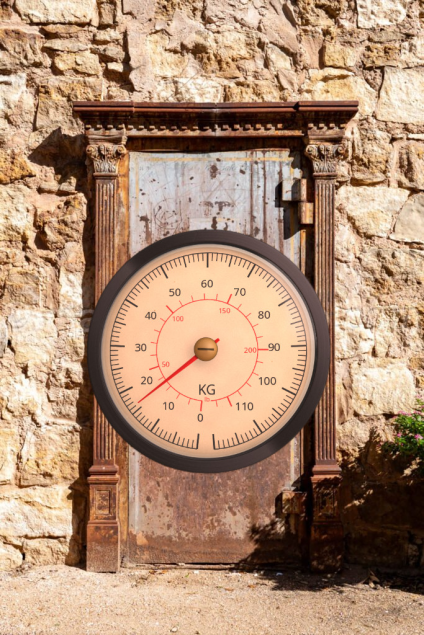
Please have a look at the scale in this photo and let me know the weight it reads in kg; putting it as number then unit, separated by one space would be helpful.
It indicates 16 kg
